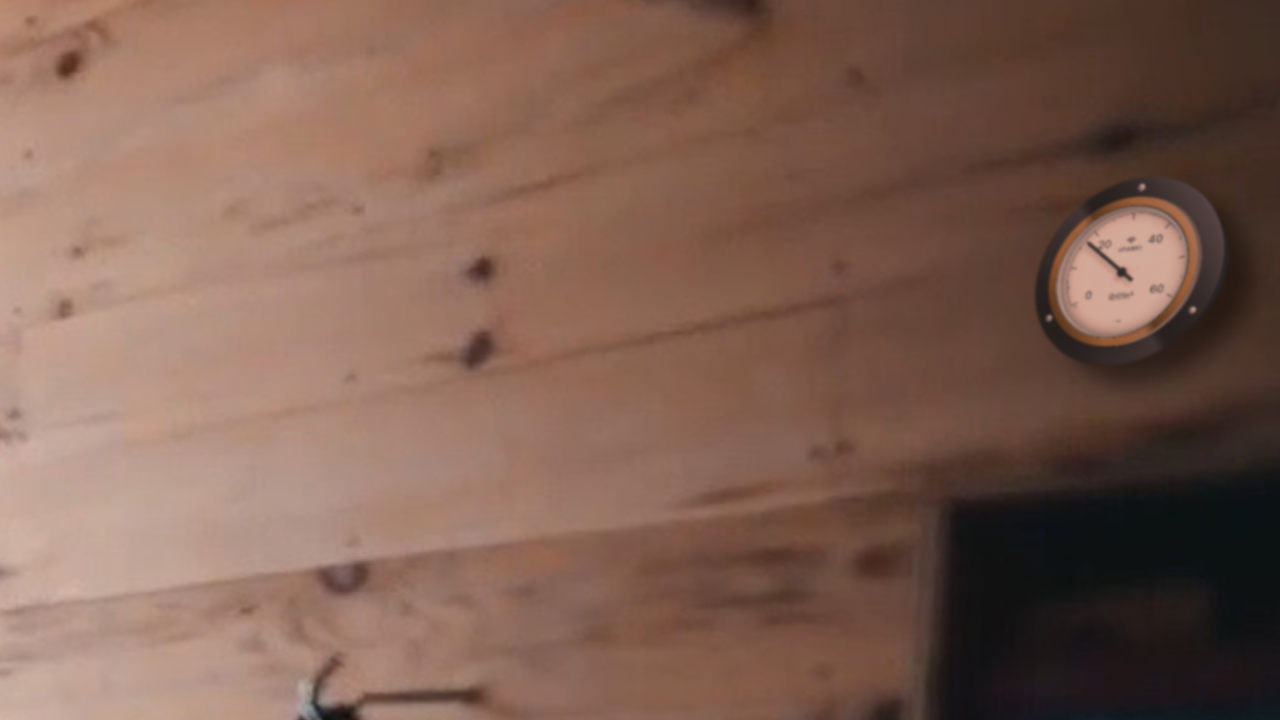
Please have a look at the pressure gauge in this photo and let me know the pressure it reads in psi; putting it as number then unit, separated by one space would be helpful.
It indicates 17.5 psi
